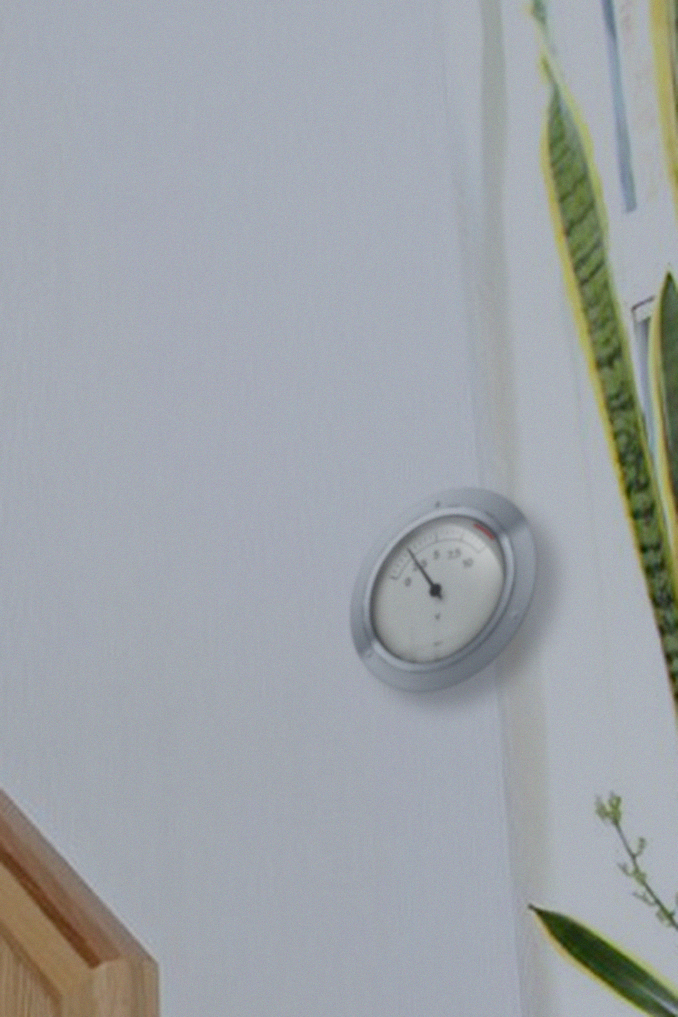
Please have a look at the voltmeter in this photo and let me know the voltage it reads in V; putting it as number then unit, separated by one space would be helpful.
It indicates 2.5 V
